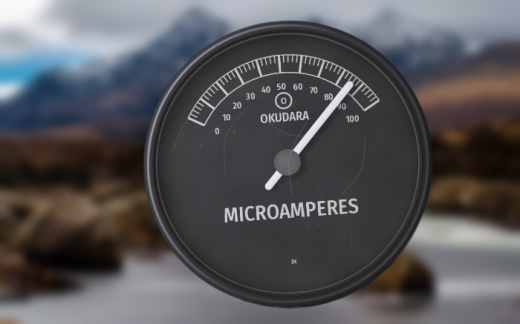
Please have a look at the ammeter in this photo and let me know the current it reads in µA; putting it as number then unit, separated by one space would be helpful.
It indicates 86 µA
